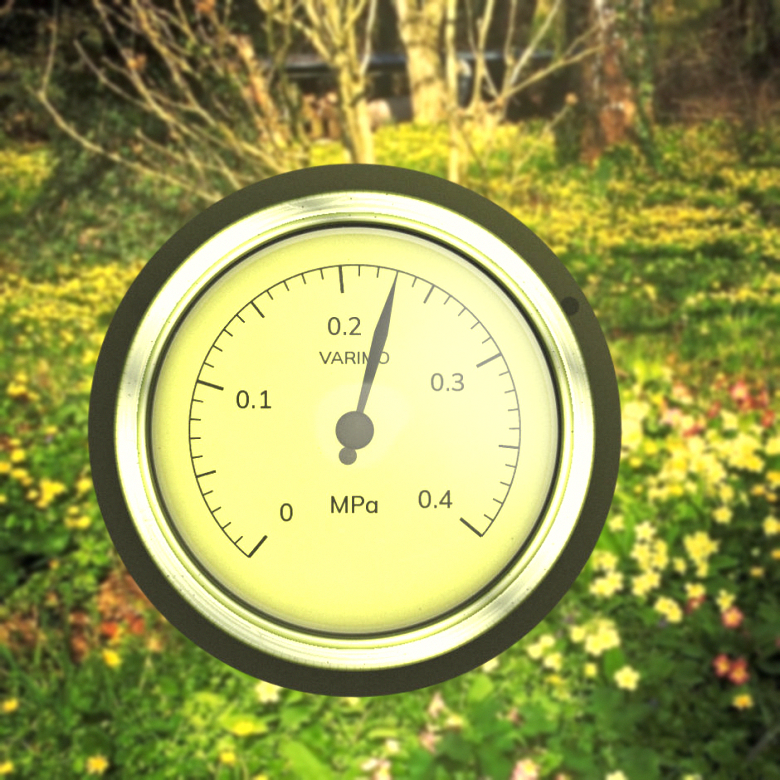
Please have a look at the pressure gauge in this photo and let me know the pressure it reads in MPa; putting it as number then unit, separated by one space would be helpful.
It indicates 0.23 MPa
